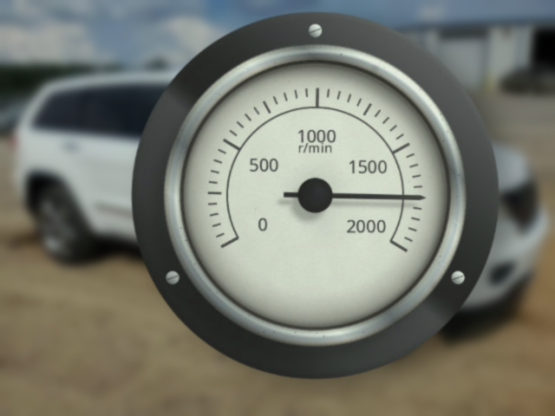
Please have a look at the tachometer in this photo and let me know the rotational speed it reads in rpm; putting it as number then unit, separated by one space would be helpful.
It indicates 1750 rpm
